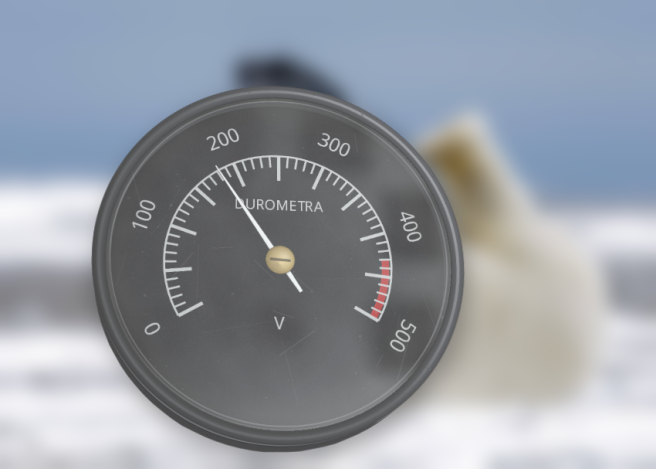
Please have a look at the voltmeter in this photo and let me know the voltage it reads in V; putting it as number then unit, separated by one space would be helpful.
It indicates 180 V
